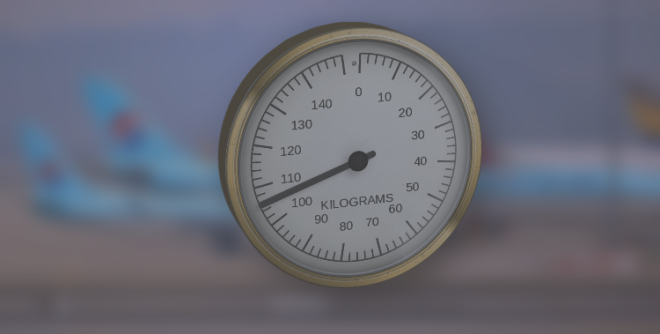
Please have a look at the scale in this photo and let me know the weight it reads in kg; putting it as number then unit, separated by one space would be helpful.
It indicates 106 kg
